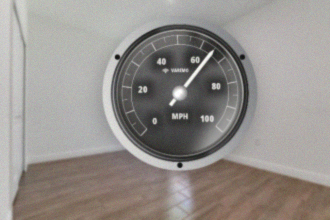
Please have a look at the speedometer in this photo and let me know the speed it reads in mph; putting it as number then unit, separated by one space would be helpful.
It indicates 65 mph
